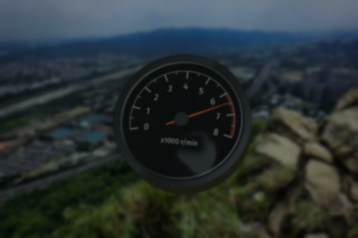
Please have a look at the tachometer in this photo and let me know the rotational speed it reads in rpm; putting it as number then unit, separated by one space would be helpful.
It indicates 6500 rpm
